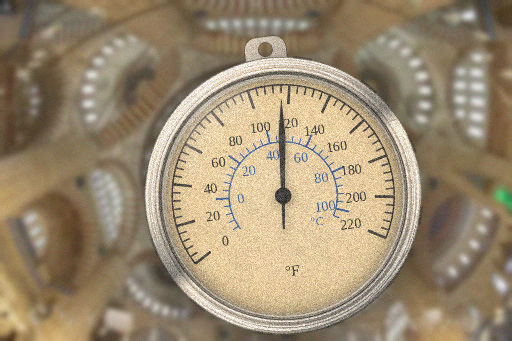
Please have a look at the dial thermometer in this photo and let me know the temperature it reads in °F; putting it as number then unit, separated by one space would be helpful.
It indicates 116 °F
